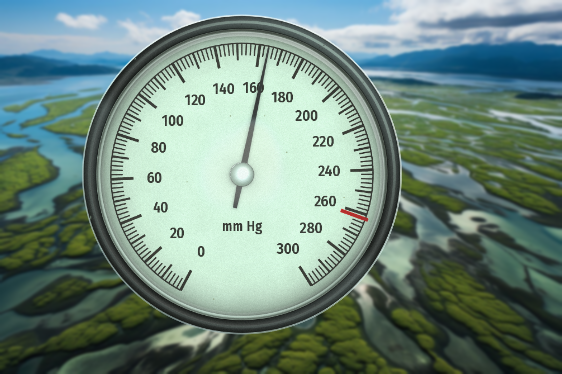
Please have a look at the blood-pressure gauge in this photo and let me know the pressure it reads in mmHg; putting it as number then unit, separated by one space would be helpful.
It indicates 164 mmHg
